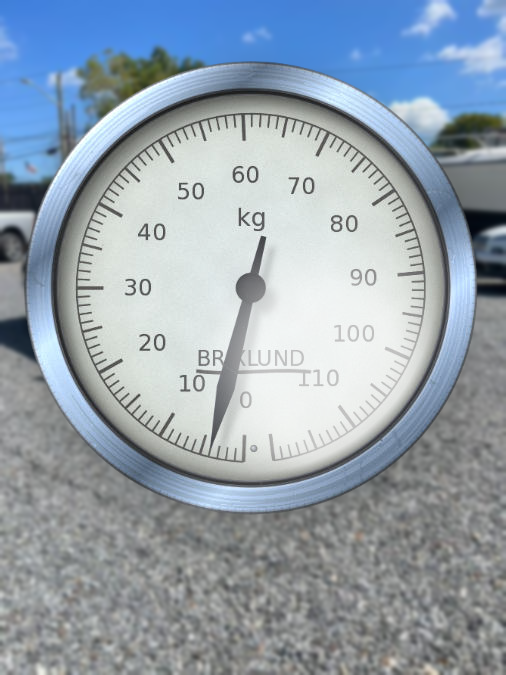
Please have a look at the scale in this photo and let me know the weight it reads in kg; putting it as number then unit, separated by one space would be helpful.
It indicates 4 kg
